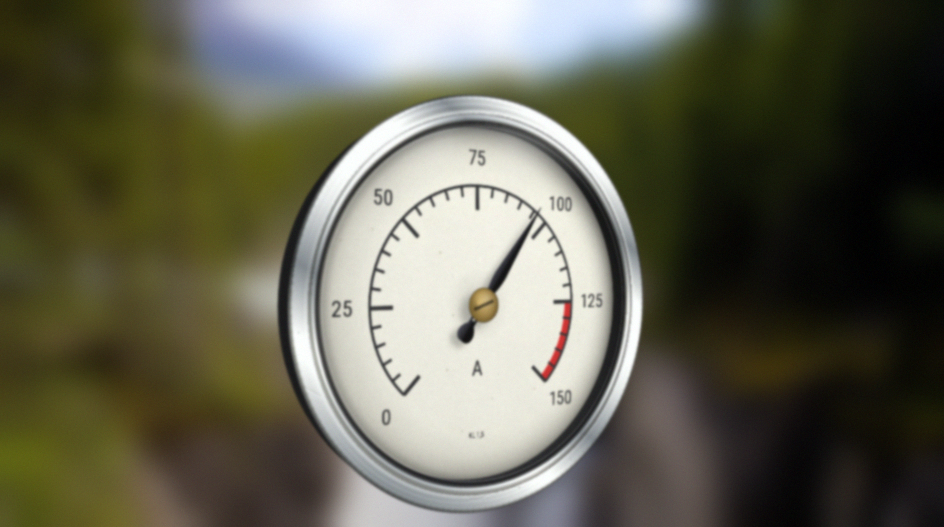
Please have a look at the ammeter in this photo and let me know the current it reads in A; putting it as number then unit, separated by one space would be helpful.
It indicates 95 A
